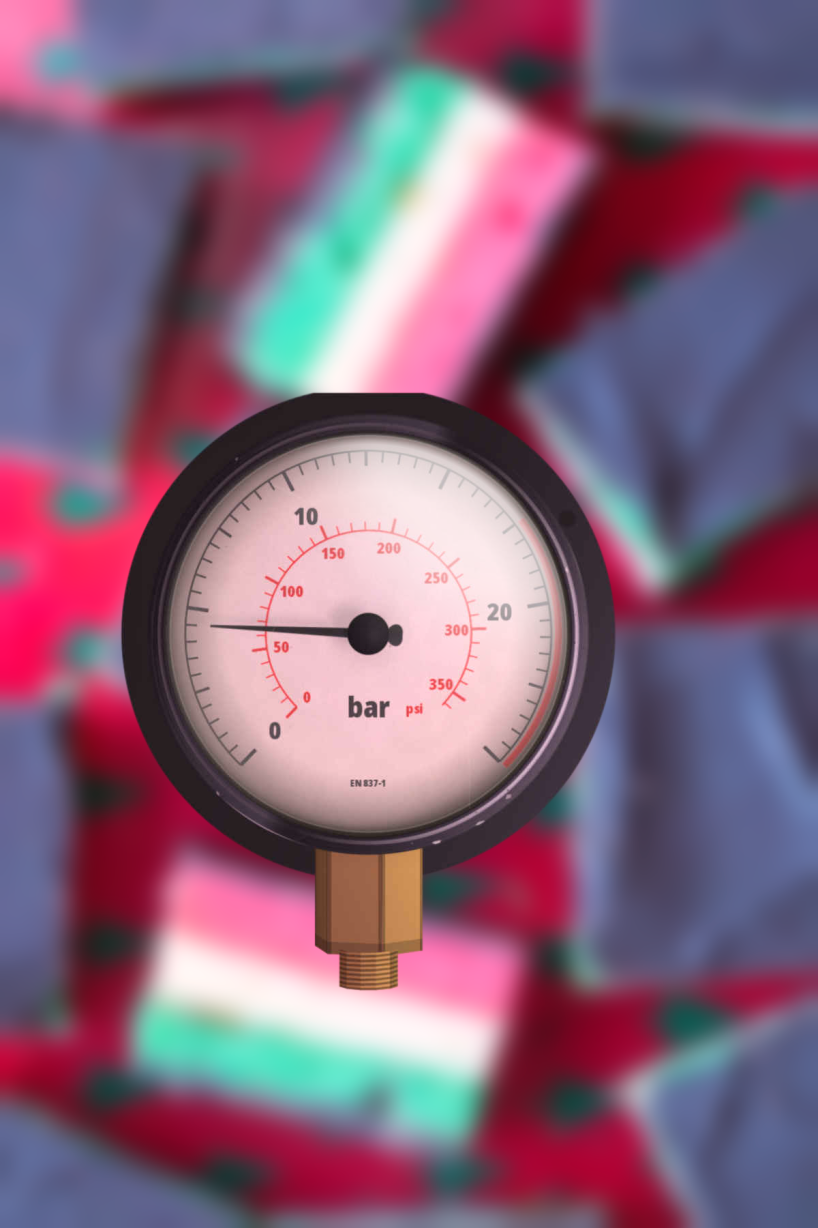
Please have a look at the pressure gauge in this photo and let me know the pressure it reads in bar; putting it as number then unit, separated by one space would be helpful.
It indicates 4.5 bar
